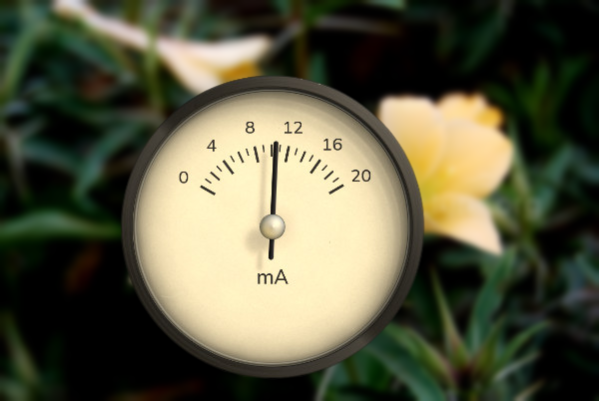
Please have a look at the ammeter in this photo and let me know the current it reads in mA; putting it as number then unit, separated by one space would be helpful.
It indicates 10.5 mA
